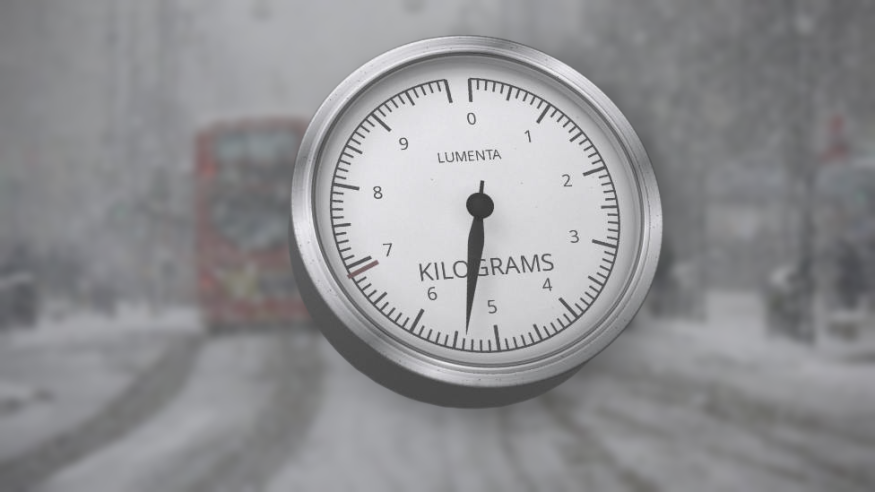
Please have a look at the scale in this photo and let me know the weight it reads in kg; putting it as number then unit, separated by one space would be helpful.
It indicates 5.4 kg
